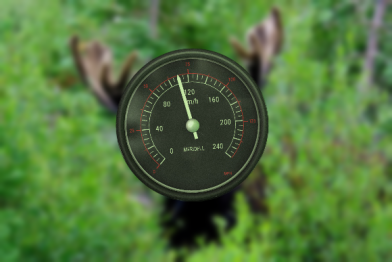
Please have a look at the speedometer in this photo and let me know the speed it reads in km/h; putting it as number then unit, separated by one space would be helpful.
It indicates 110 km/h
